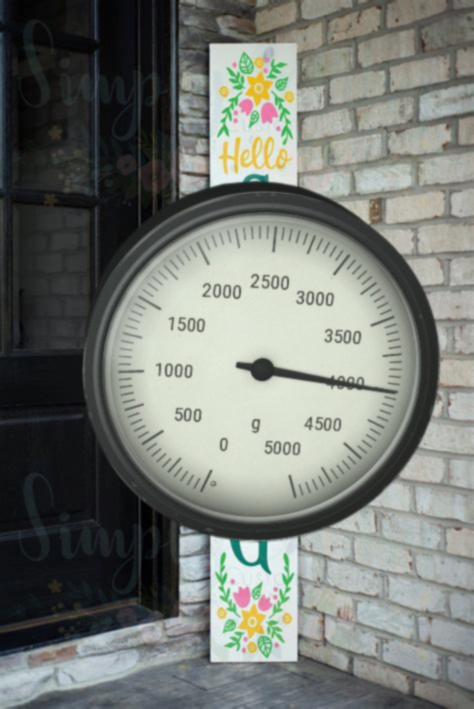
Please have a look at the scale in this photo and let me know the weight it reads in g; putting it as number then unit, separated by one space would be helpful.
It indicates 4000 g
